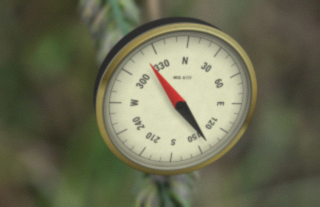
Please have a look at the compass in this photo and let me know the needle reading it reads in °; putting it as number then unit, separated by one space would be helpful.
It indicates 320 °
